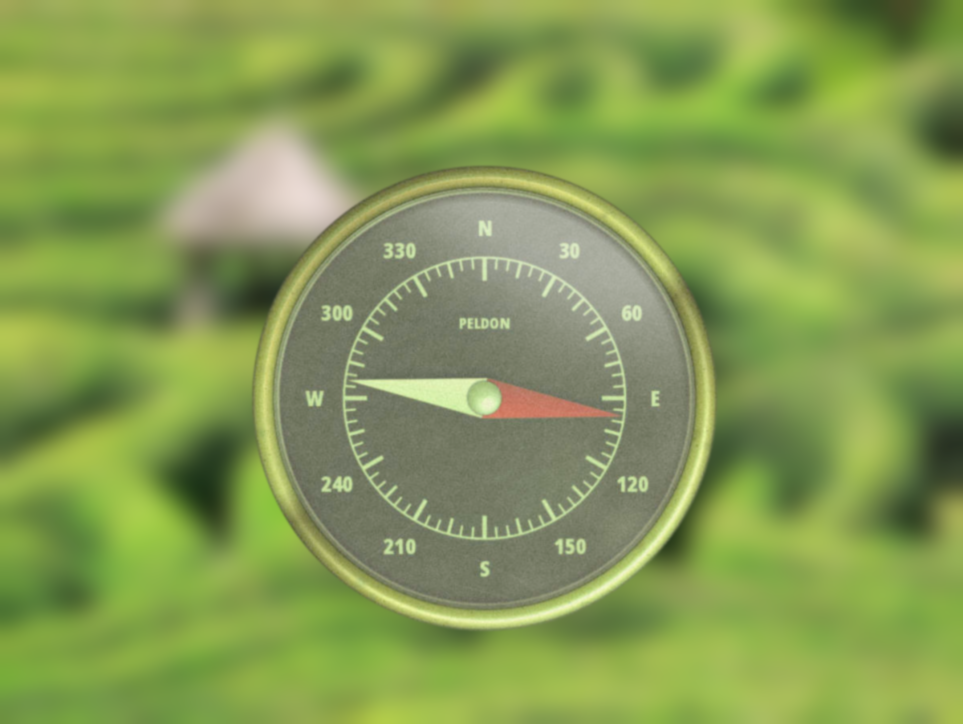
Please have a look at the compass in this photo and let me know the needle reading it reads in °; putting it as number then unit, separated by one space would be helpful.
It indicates 97.5 °
